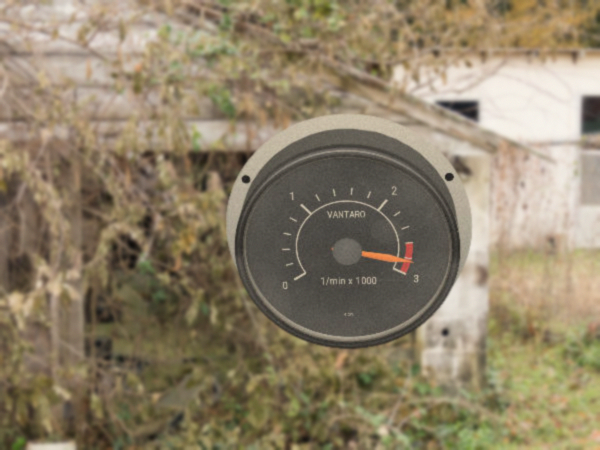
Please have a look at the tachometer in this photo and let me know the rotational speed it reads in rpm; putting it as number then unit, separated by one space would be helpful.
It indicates 2800 rpm
